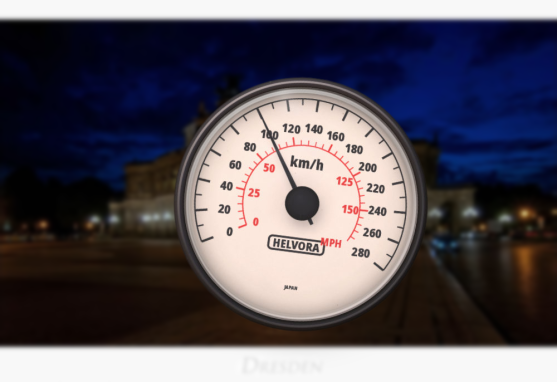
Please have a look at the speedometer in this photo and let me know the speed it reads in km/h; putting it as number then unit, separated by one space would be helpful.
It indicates 100 km/h
